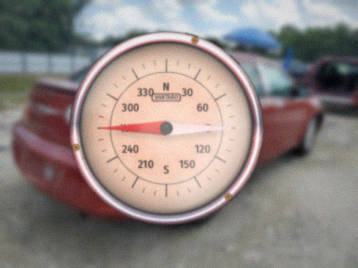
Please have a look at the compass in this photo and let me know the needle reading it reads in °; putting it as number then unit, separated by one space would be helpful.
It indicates 270 °
